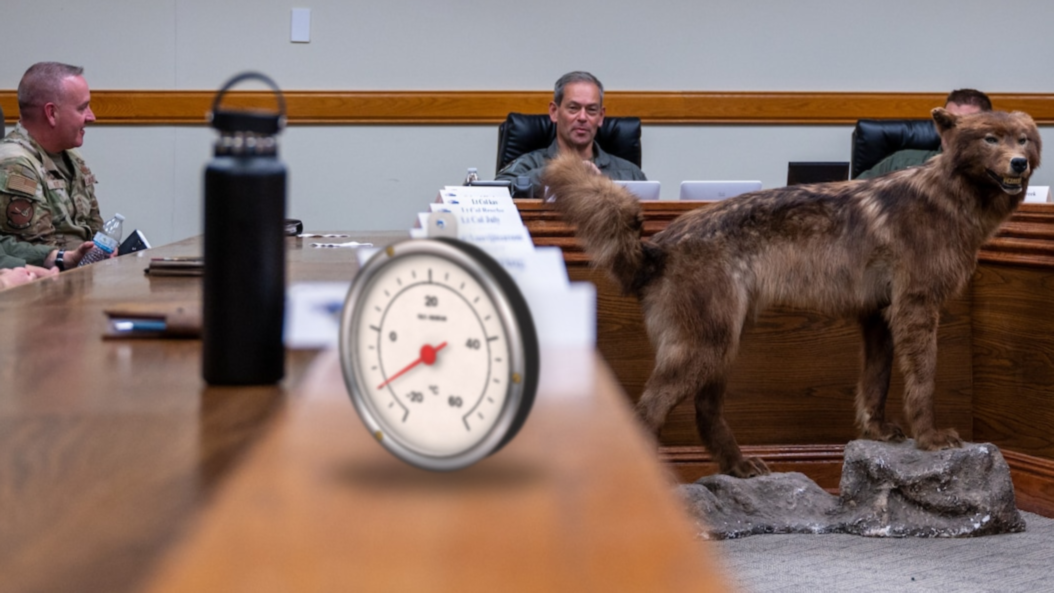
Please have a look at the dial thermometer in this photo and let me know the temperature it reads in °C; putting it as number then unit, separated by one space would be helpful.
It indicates -12 °C
